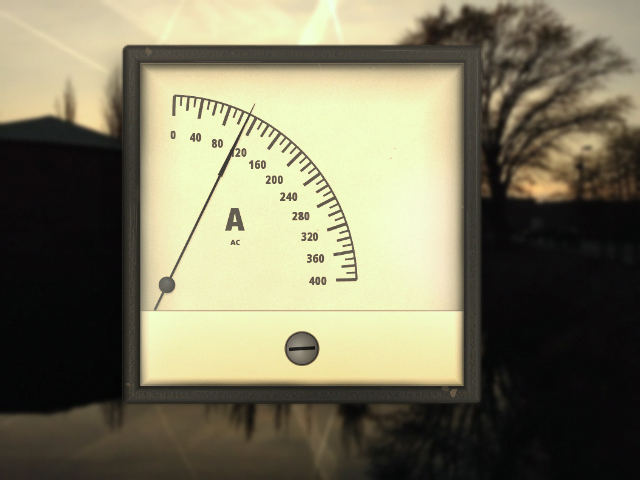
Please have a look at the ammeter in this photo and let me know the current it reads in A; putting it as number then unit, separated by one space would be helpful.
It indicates 110 A
